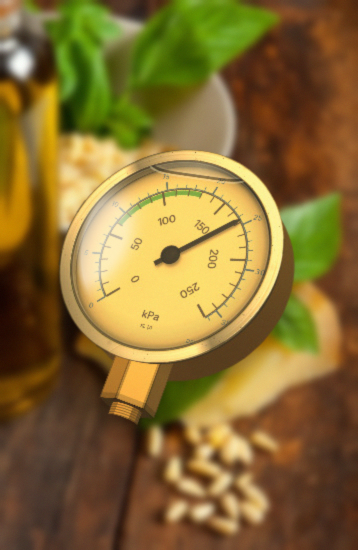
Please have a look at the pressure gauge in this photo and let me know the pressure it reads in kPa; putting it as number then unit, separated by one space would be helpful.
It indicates 170 kPa
